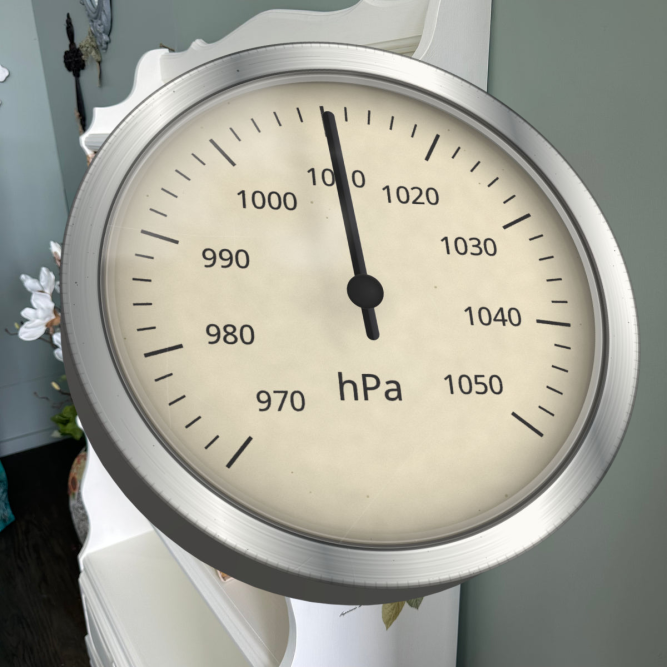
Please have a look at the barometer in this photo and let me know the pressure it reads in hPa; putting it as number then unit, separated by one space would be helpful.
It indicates 1010 hPa
